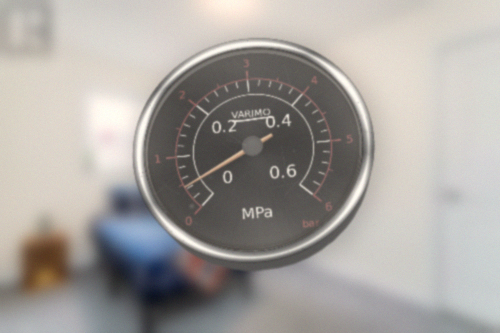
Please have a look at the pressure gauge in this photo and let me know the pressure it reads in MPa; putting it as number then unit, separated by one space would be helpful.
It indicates 0.04 MPa
